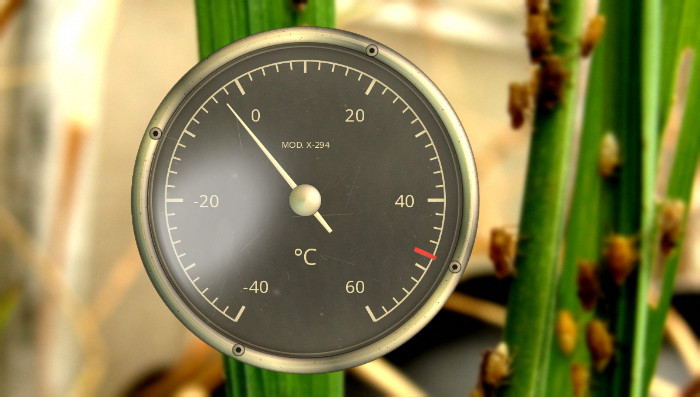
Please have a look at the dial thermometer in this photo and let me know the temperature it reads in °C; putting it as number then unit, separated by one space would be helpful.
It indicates -3 °C
